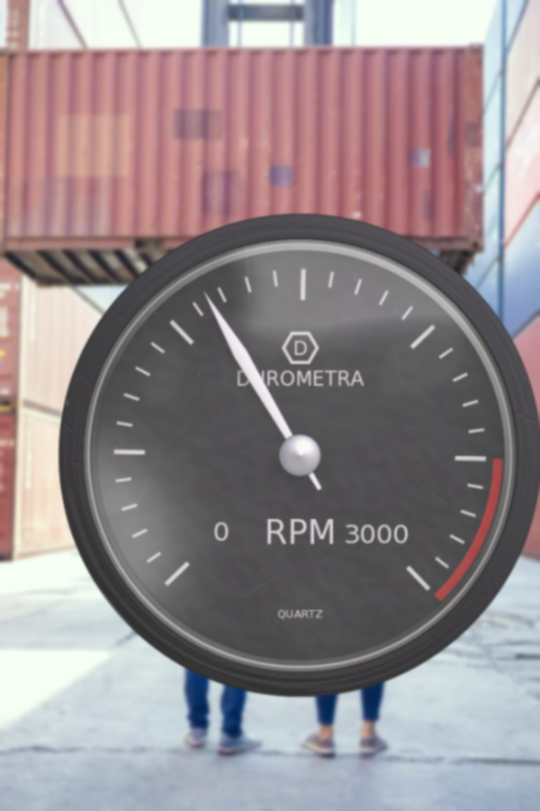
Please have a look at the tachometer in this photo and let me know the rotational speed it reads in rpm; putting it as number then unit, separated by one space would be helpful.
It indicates 1150 rpm
